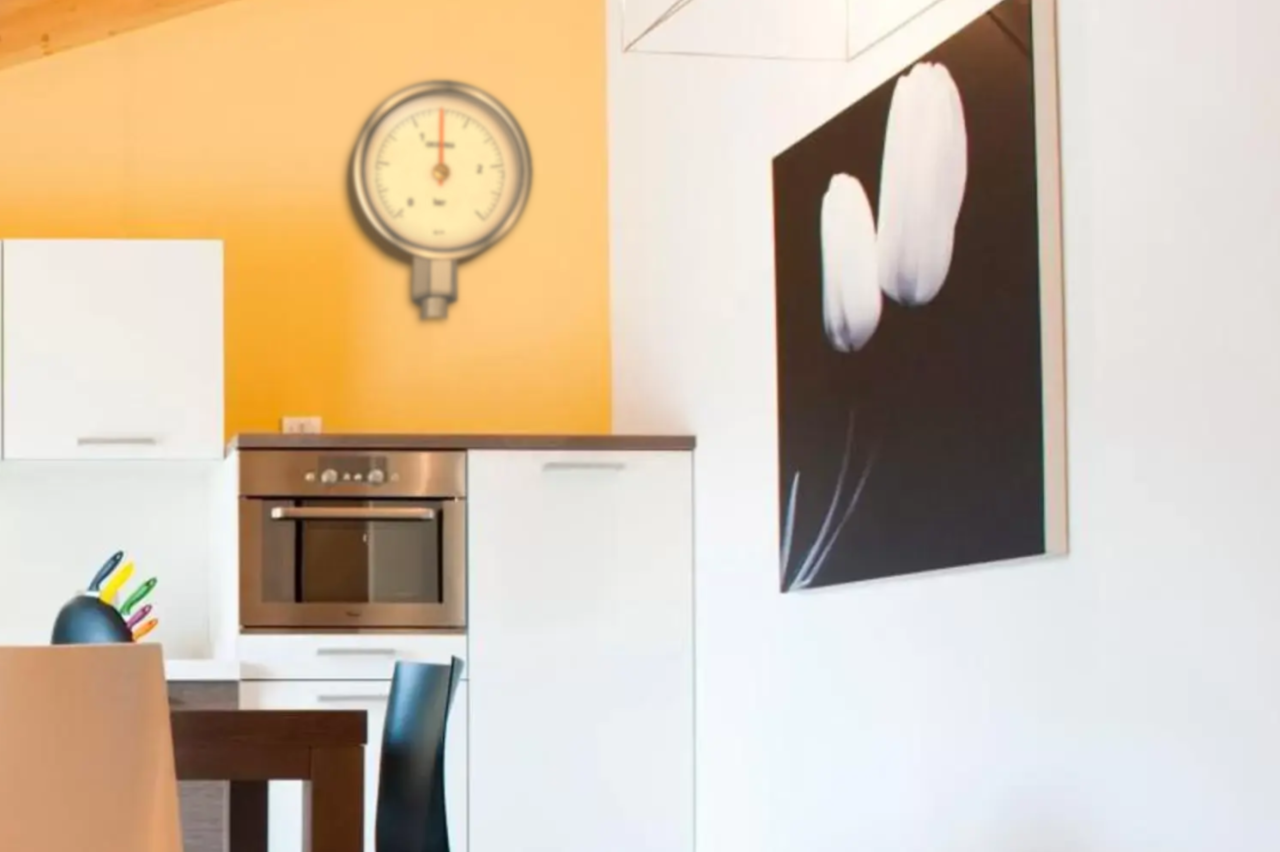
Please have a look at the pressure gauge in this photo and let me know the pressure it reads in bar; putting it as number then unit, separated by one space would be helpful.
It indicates 1.25 bar
